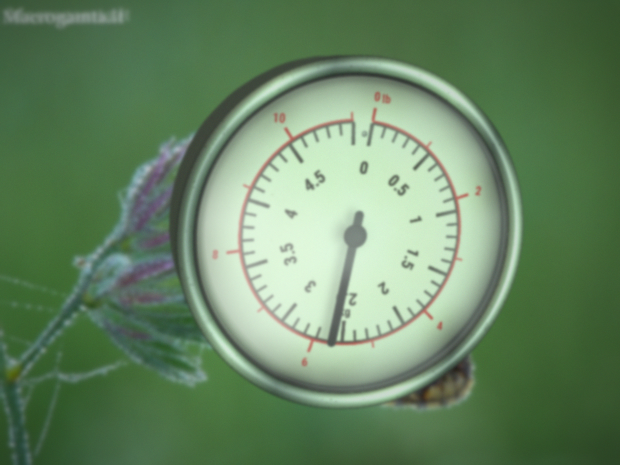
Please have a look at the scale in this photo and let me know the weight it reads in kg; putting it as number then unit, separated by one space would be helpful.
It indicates 2.6 kg
